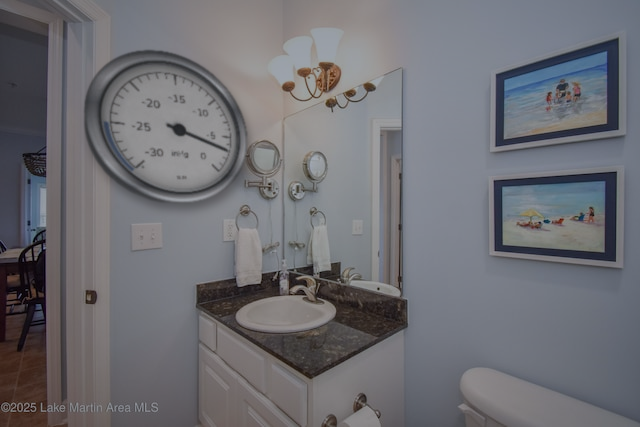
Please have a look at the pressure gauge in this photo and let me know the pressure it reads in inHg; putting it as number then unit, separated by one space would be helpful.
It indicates -3 inHg
